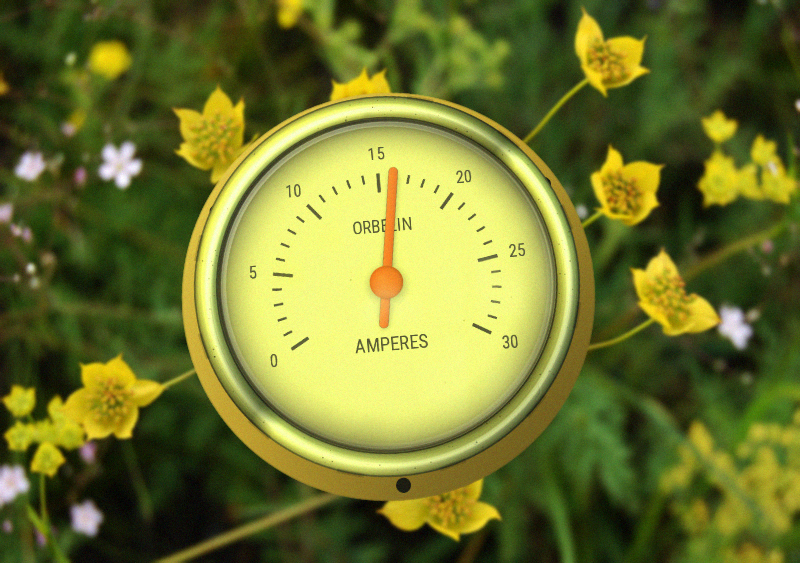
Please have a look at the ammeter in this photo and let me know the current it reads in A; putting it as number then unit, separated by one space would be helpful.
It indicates 16 A
